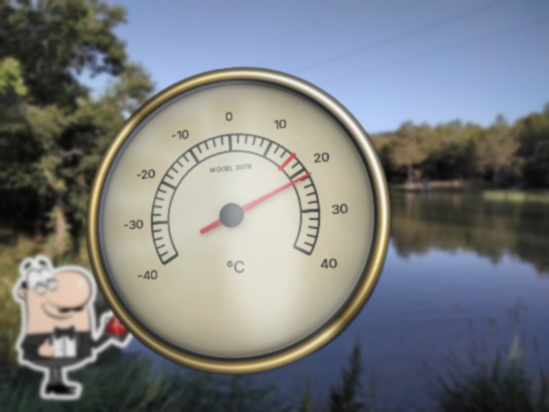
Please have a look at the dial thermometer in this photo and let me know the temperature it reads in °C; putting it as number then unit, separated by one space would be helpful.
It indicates 22 °C
